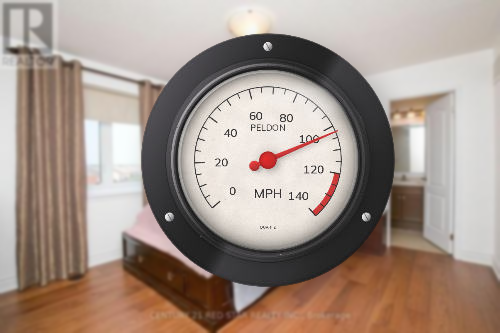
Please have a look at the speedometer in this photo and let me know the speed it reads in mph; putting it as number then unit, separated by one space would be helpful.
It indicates 102.5 mph
